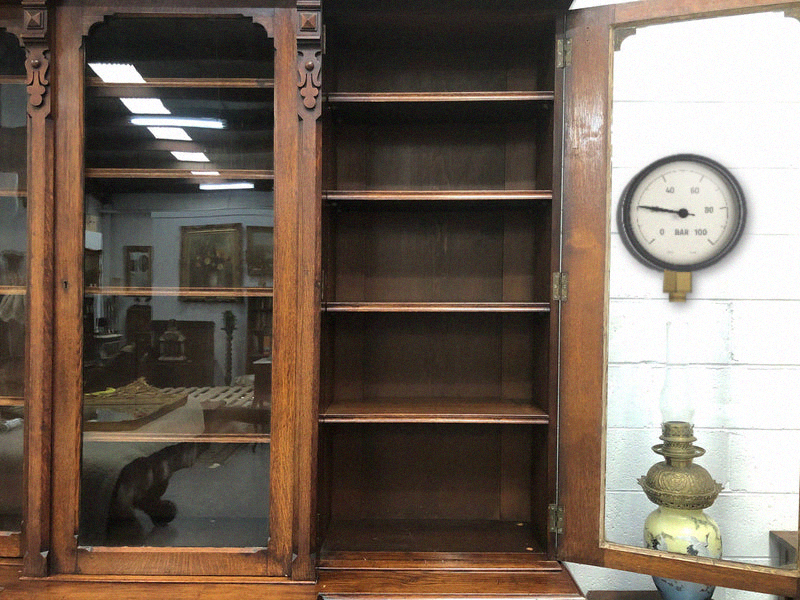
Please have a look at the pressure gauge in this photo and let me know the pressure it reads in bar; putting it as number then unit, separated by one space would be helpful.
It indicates 20 bar
